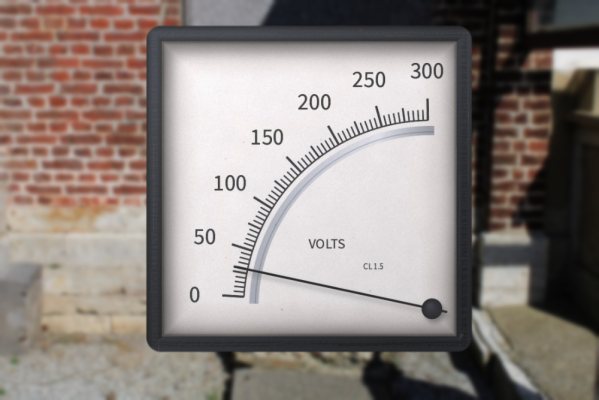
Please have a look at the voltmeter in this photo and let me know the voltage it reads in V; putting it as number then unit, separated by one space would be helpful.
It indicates 30 V
